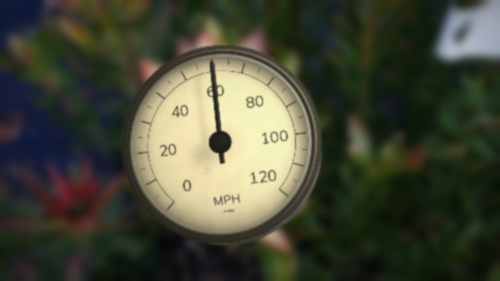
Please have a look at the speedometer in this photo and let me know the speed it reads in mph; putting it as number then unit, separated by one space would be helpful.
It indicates 60 mph
